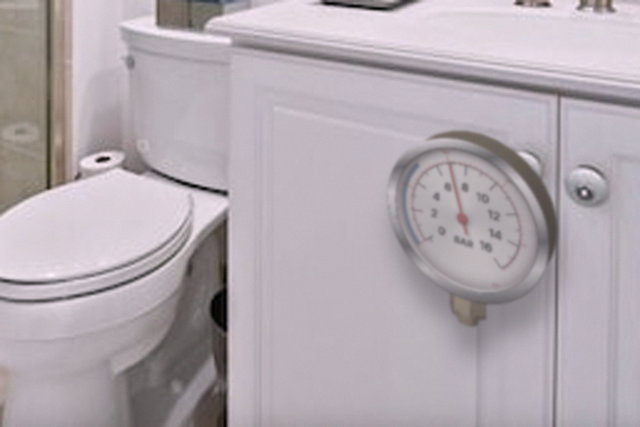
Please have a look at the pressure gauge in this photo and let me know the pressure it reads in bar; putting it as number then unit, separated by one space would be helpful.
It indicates 7 bar
